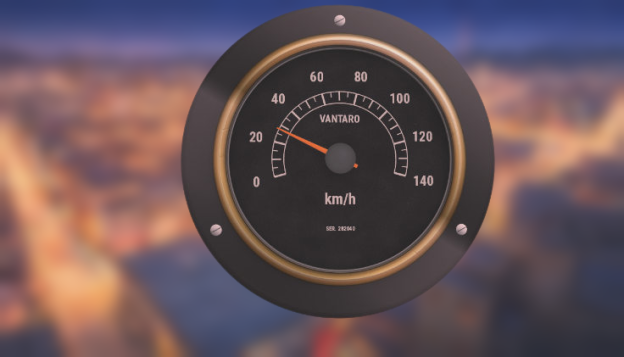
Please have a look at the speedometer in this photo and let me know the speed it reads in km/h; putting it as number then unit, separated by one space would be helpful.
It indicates 27.5 km/h
